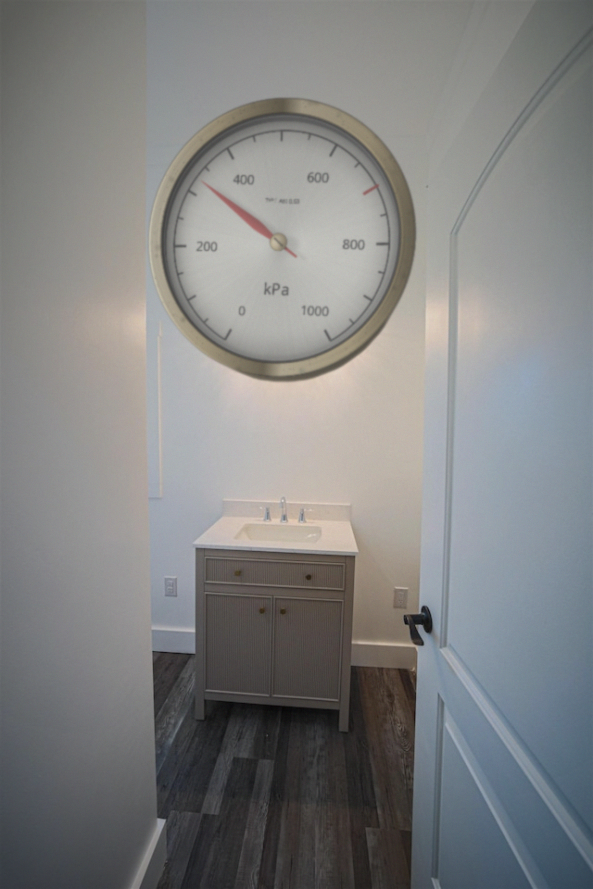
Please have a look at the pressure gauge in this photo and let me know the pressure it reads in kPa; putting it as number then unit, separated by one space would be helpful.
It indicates 325 kPa
